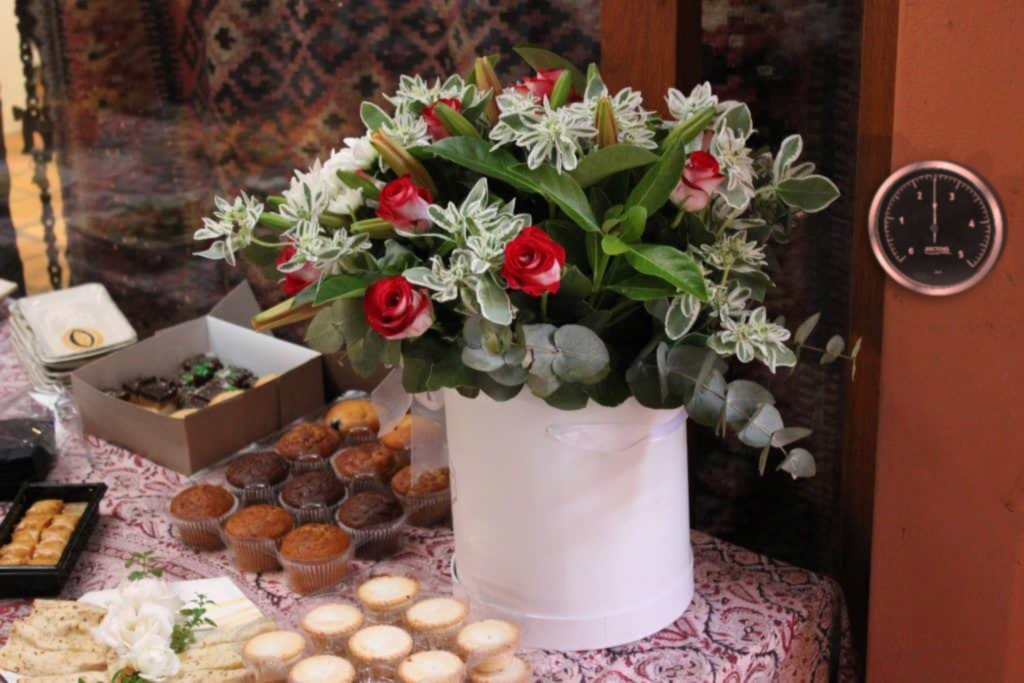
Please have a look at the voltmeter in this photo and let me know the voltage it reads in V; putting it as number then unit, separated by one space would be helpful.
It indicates 2.5 V
